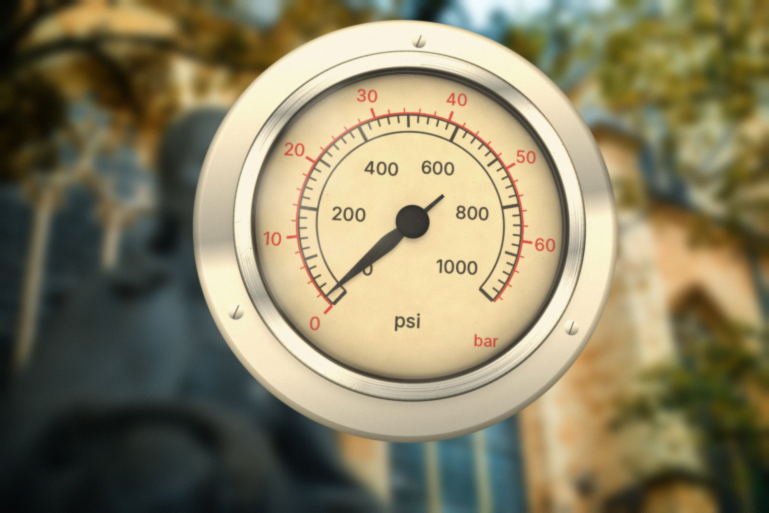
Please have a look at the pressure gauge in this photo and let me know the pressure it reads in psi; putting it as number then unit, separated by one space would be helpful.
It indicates 20 psi
